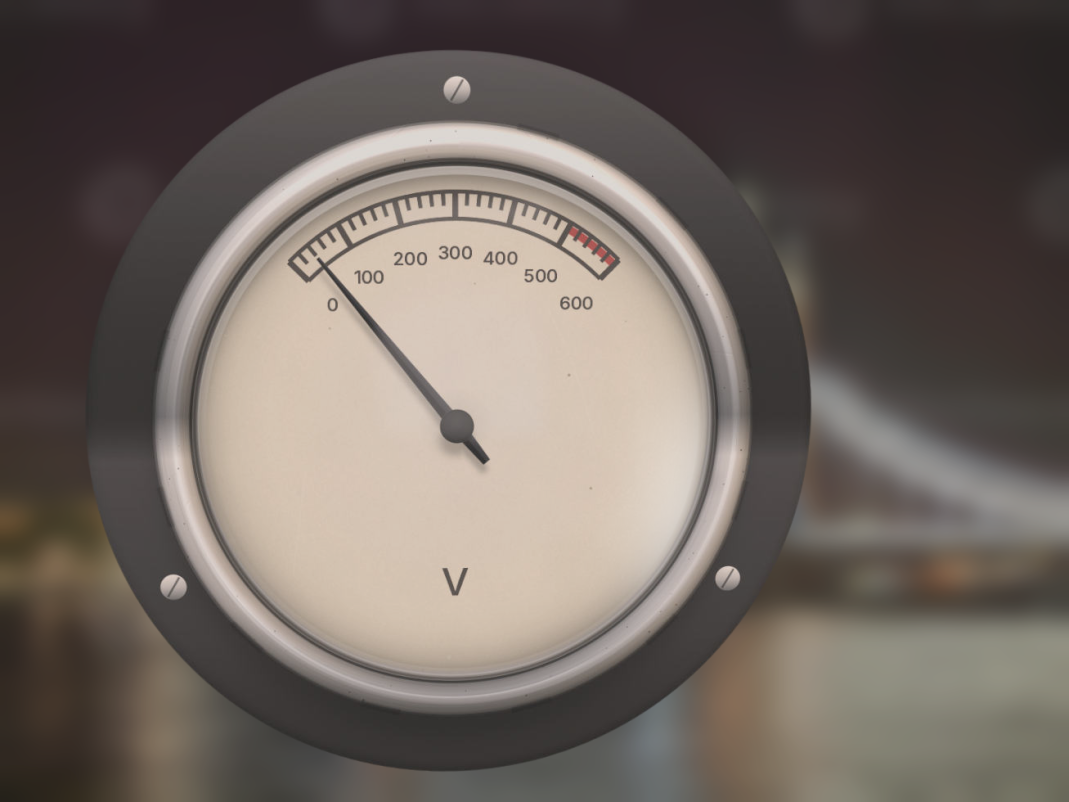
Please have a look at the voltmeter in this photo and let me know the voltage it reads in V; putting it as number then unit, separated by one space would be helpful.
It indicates 40 V
